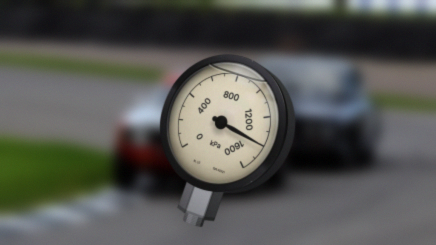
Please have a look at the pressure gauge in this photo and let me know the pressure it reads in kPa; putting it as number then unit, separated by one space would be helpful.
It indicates 1400 kPa
